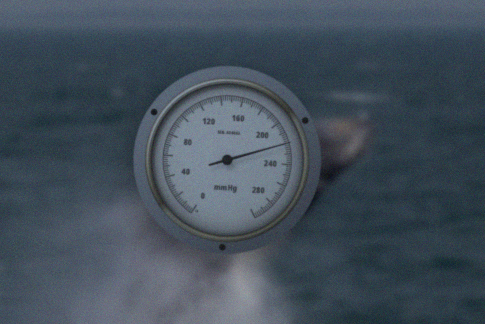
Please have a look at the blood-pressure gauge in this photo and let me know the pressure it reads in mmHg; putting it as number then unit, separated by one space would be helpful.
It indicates 220 mmHg
